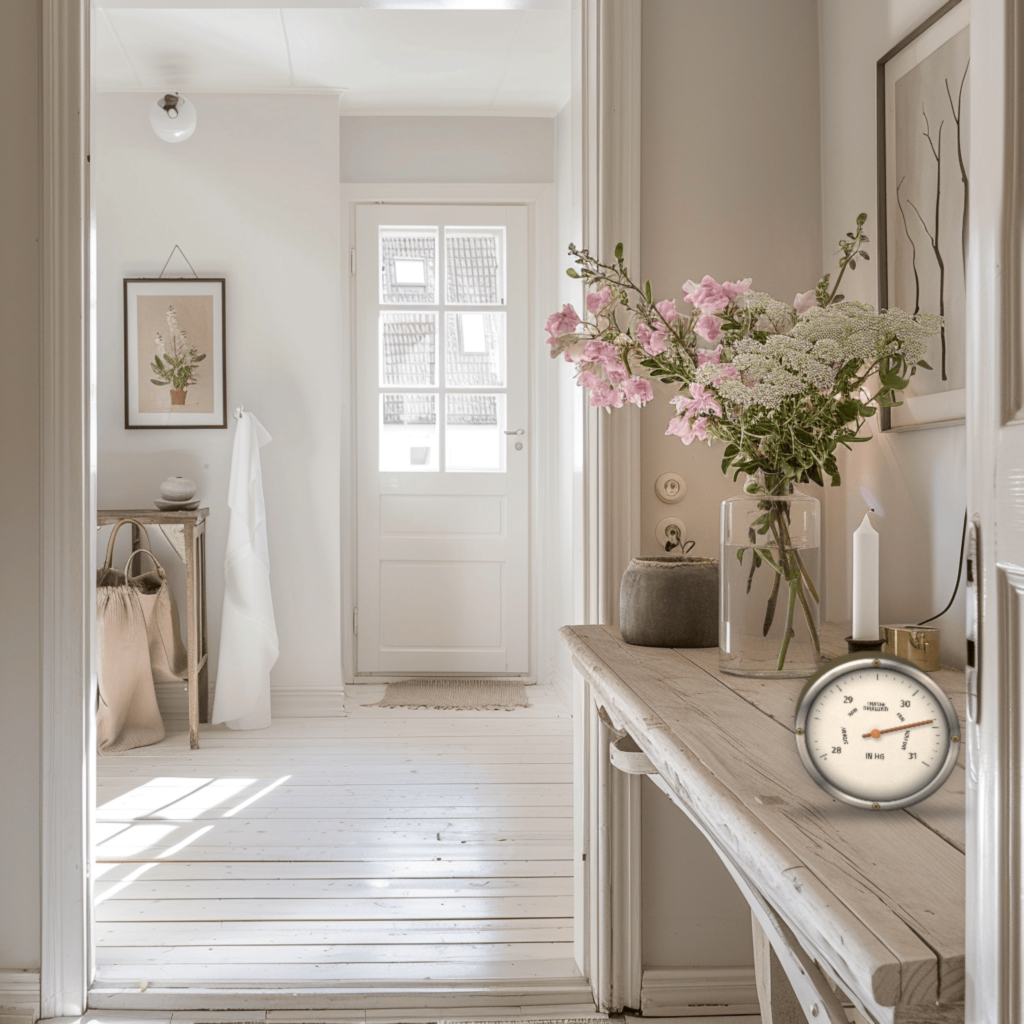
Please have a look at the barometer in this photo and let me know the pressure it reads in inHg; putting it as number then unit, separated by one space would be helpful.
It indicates 30.4 inHg
